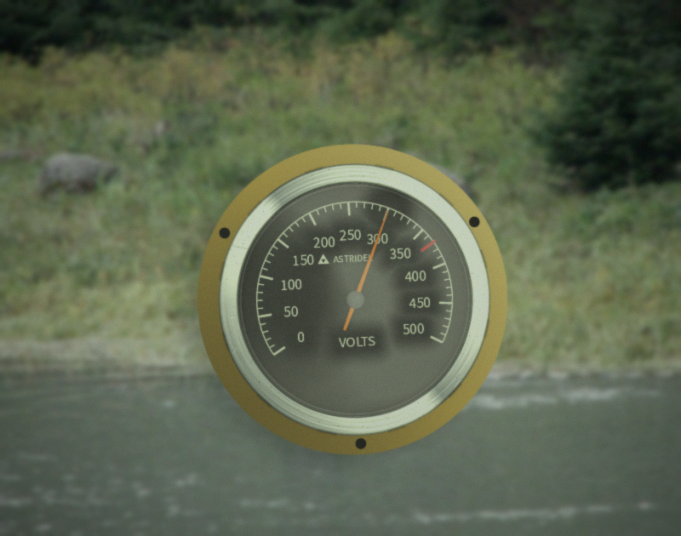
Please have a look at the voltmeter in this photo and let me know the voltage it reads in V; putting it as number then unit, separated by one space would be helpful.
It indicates 300 V
